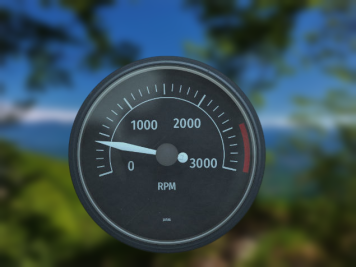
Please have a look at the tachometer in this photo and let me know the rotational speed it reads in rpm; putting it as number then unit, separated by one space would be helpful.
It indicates 400 rpm
